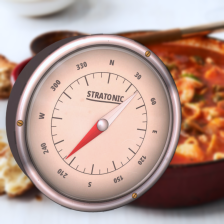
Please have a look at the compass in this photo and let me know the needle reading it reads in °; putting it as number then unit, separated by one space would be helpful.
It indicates 220 °
